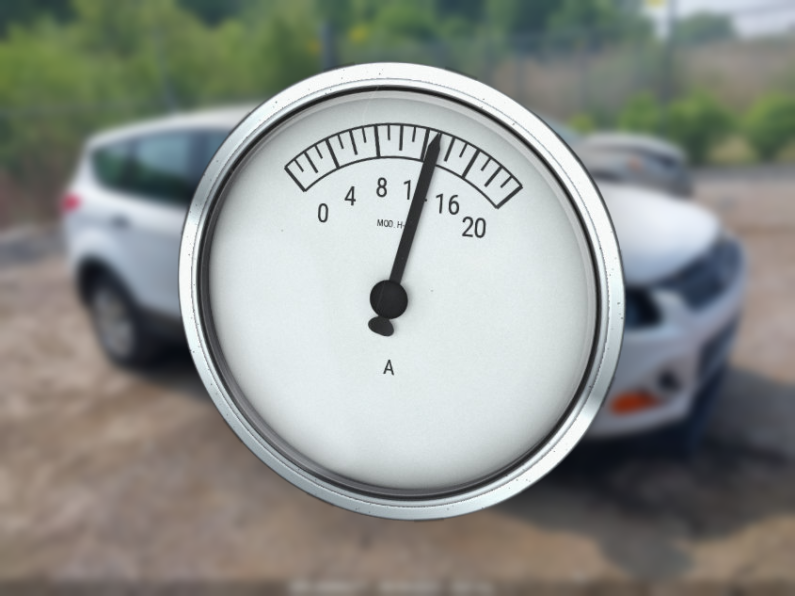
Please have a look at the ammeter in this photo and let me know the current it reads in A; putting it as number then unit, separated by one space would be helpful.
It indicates 13 A
